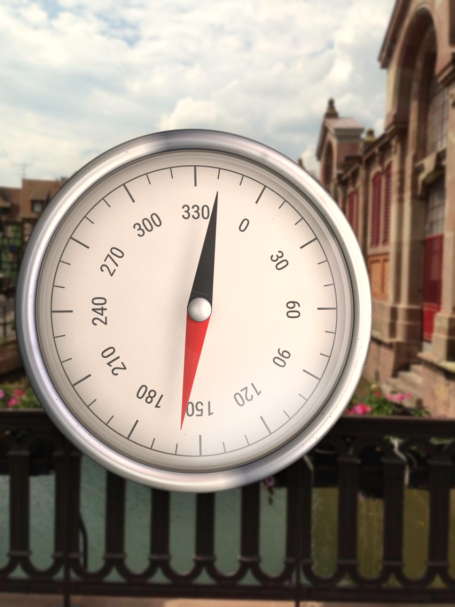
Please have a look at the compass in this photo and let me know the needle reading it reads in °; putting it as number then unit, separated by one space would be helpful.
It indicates 160 °
